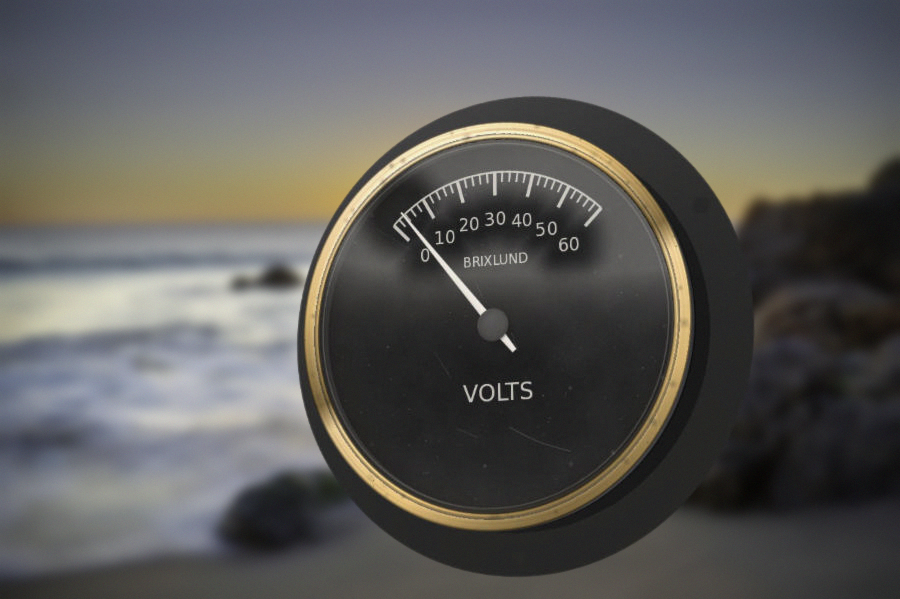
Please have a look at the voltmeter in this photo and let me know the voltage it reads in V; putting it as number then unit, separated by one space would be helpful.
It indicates 4 V
